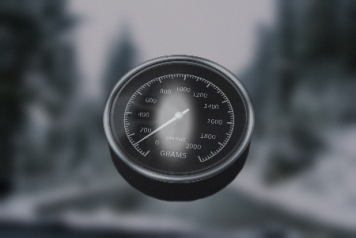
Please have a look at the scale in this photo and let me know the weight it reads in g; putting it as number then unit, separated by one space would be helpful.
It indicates 100 g
